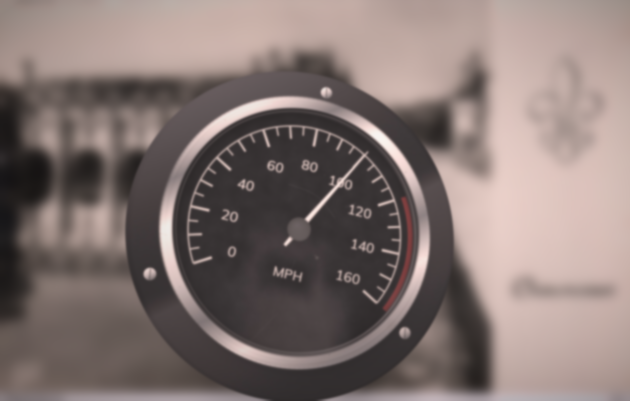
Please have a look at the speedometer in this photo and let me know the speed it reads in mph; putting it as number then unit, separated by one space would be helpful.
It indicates 100 mph
